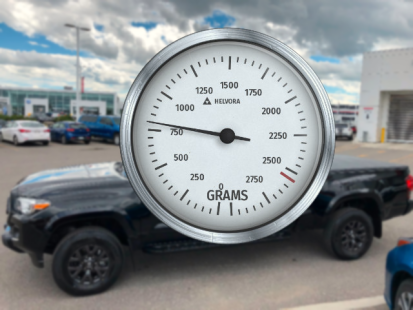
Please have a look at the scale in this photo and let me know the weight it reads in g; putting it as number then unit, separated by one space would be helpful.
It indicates 800 g
